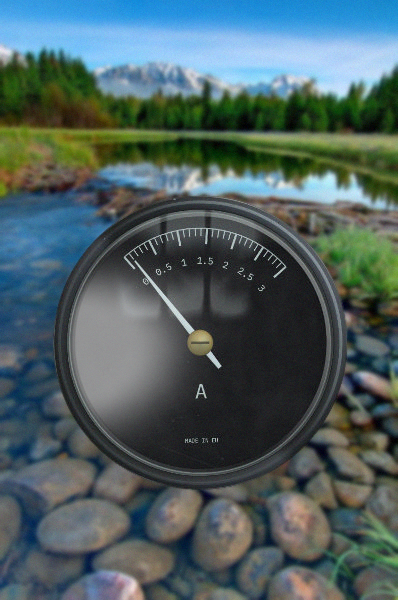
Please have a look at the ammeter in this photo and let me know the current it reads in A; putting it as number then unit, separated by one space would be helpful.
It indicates 0.1 A
